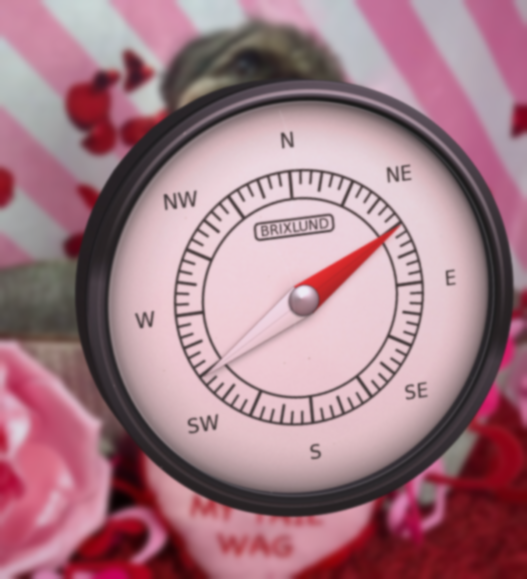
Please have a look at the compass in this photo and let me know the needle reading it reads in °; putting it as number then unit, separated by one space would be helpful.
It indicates 60 °
